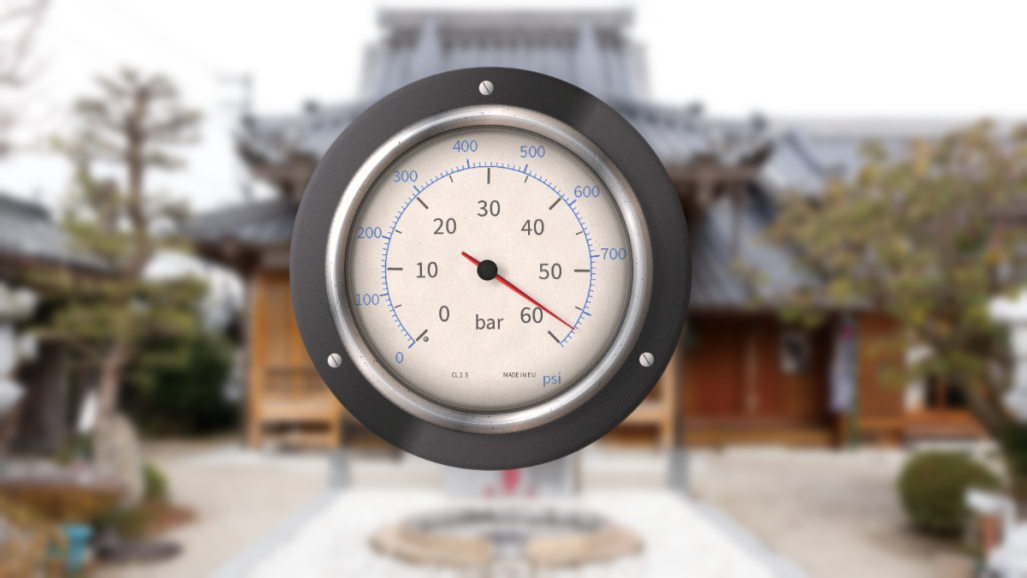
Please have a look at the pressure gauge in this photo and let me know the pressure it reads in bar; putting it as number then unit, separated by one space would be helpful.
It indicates 57.5 bar
